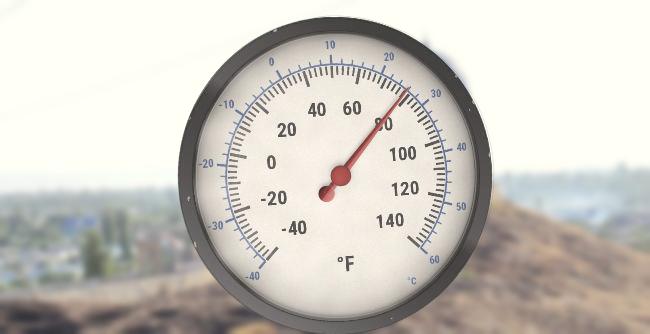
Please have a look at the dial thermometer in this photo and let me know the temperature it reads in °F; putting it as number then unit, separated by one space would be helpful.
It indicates 78 °F
